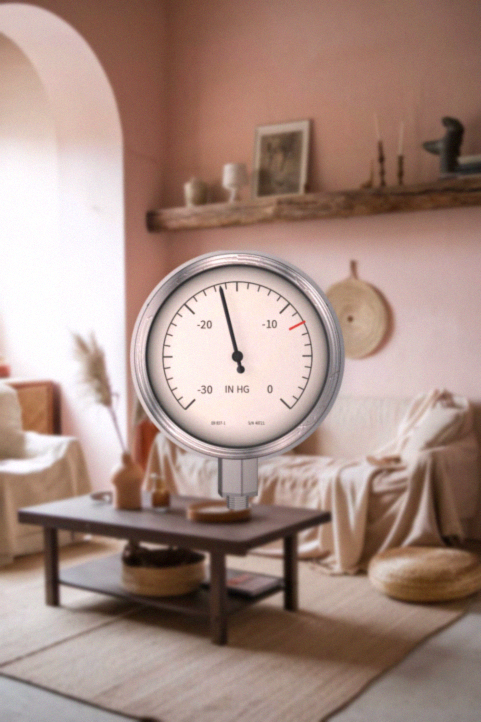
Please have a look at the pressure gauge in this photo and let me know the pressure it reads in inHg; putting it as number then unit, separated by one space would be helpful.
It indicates -16.5 inHg
